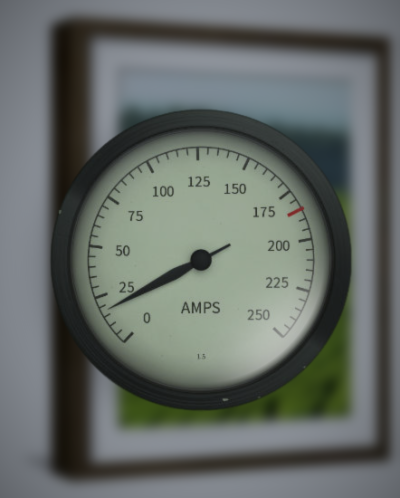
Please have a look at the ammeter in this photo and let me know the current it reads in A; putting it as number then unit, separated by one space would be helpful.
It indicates 17.5 A
